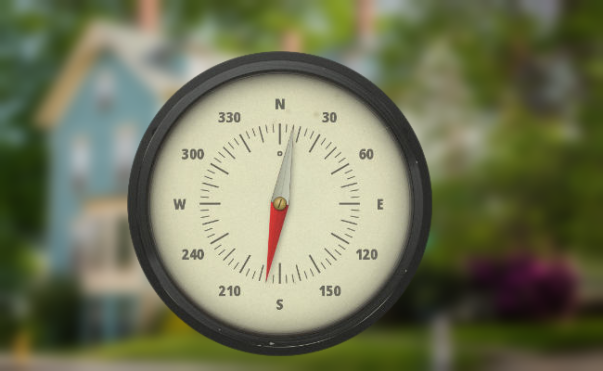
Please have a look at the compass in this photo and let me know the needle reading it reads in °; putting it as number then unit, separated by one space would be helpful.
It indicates 190 °
